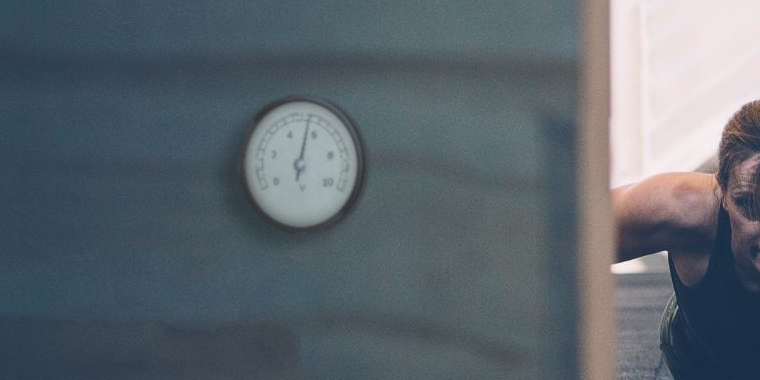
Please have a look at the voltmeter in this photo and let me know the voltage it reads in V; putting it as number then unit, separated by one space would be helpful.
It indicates 5.5 V
